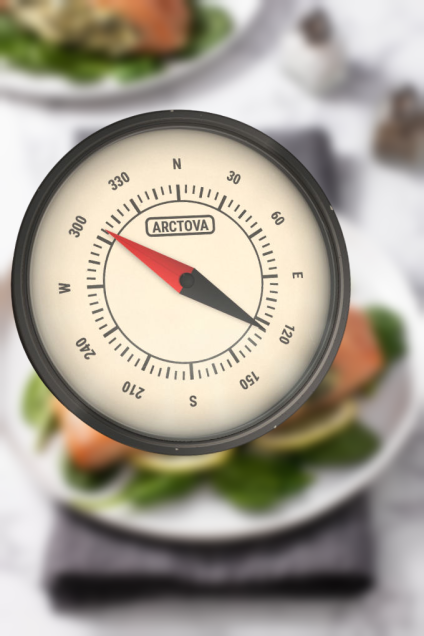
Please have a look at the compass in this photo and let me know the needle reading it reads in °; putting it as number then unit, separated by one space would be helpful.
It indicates 305 °
